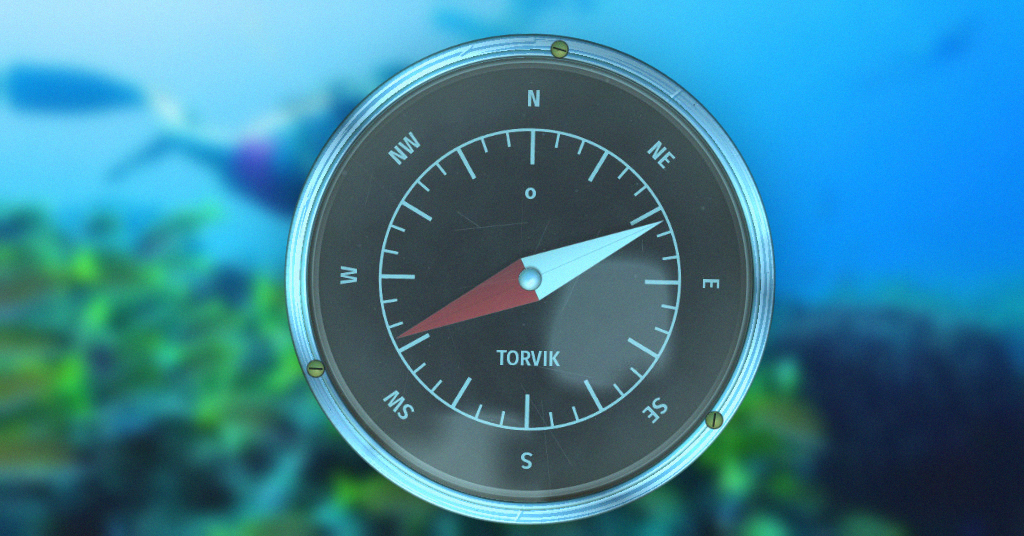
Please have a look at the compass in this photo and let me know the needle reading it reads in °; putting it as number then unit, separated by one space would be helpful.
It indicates 245 °
